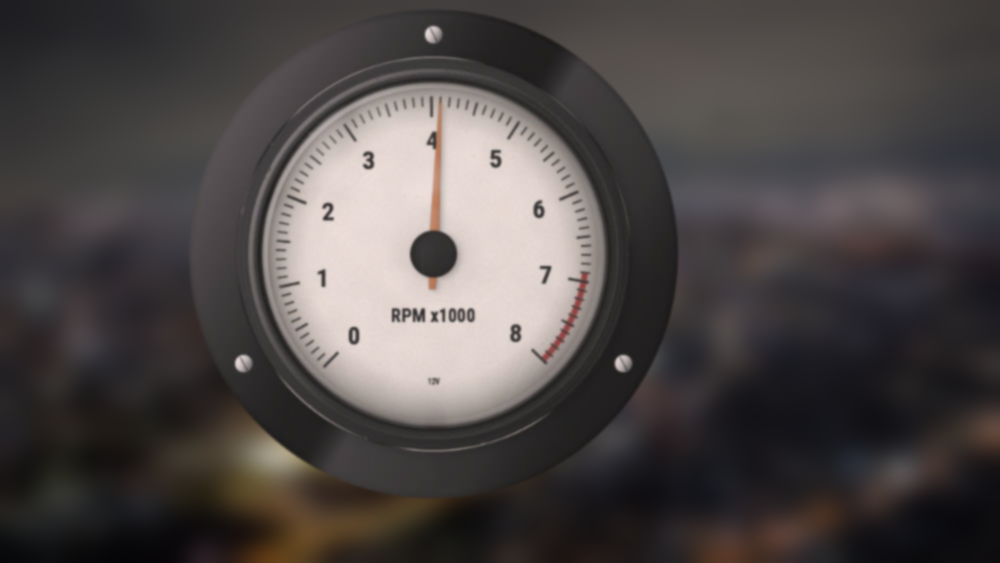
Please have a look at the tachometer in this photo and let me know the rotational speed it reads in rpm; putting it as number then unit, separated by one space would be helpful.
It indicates 4100 rpm
